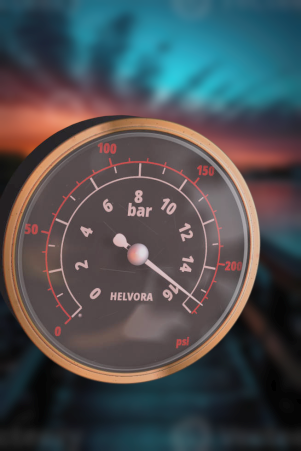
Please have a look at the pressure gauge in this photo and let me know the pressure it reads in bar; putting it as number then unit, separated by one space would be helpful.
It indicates 15.5 bar
